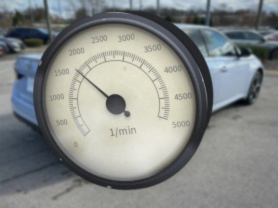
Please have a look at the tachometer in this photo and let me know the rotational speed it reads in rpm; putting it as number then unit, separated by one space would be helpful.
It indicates 1750 rpm
